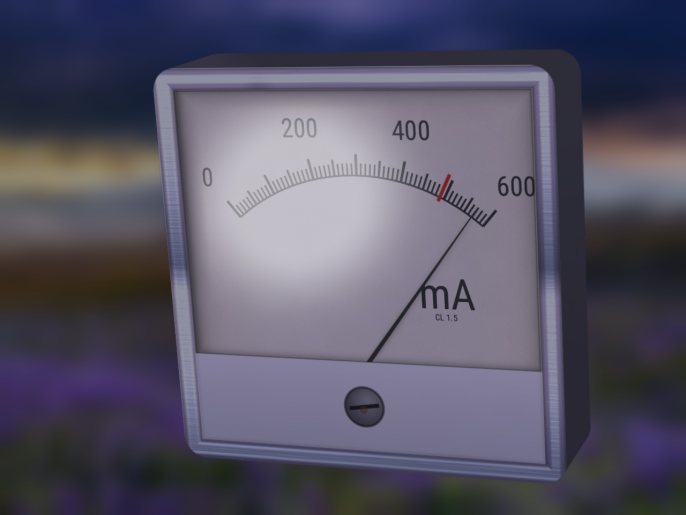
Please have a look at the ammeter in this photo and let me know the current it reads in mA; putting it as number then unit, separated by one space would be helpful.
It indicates 570 mA
